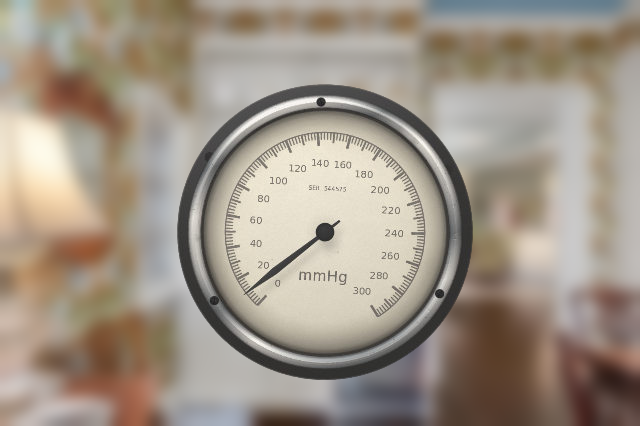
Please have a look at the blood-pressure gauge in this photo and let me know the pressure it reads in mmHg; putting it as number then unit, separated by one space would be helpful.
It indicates 10 mmHg
